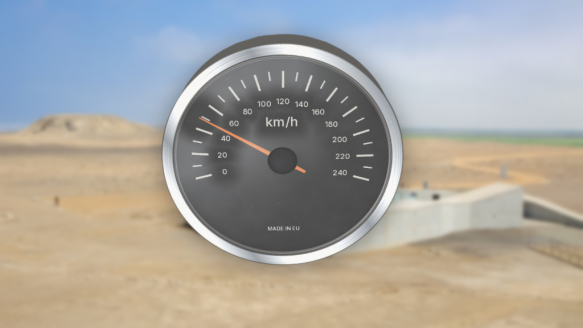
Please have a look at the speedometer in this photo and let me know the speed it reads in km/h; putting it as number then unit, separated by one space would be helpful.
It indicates 50 km/h
